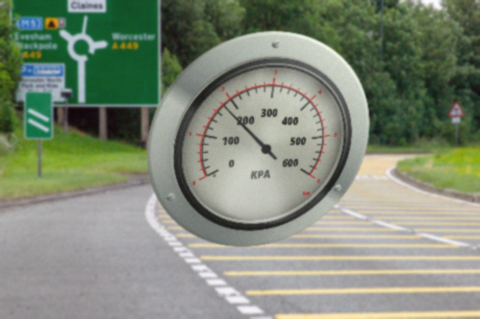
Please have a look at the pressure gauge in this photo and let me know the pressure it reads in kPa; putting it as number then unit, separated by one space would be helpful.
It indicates 180 kPa
